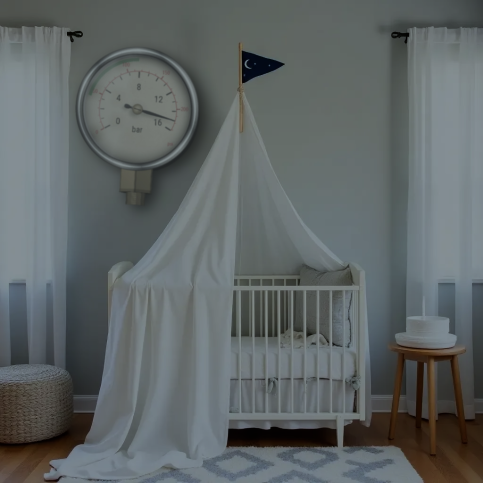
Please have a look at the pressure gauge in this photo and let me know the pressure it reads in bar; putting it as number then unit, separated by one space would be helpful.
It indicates 15 bar
